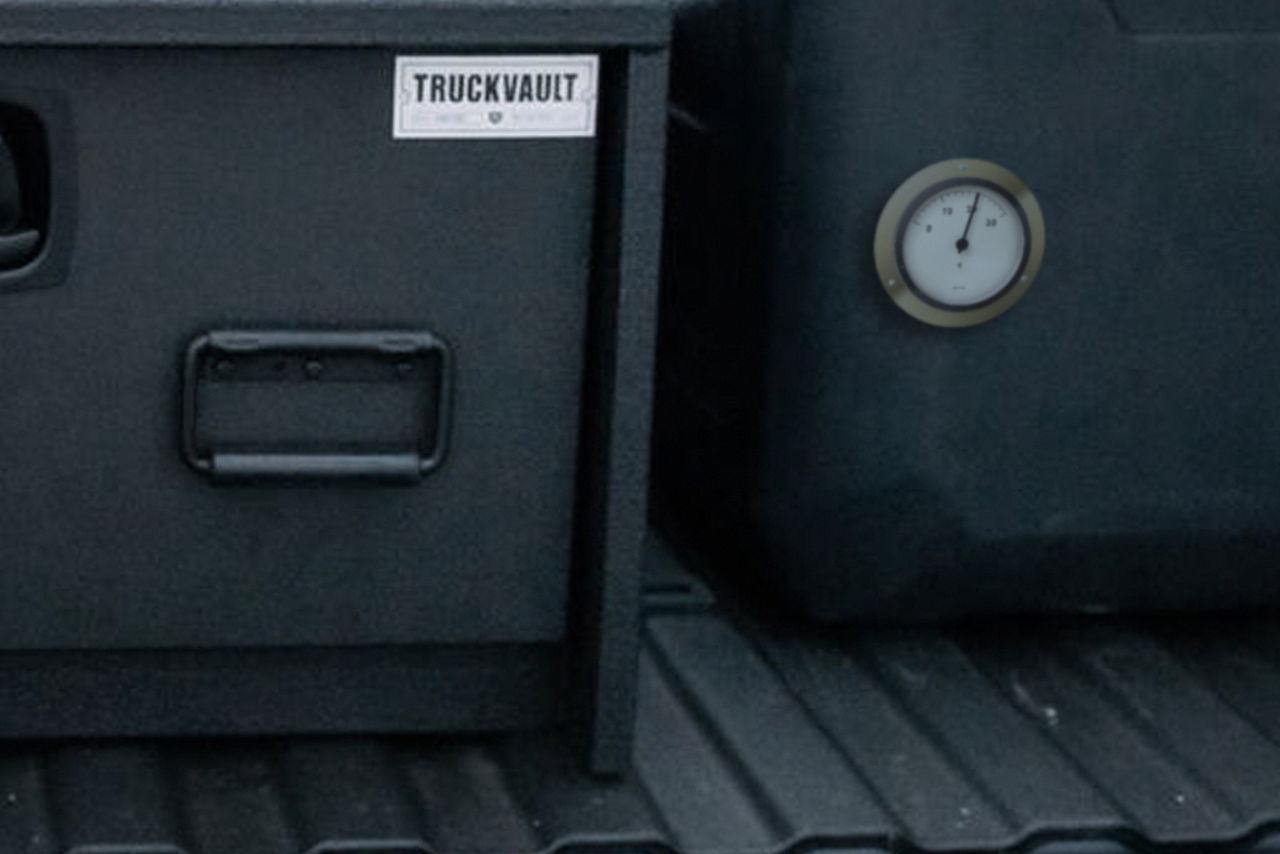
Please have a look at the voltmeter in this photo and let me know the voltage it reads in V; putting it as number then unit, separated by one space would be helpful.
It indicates 20 V
